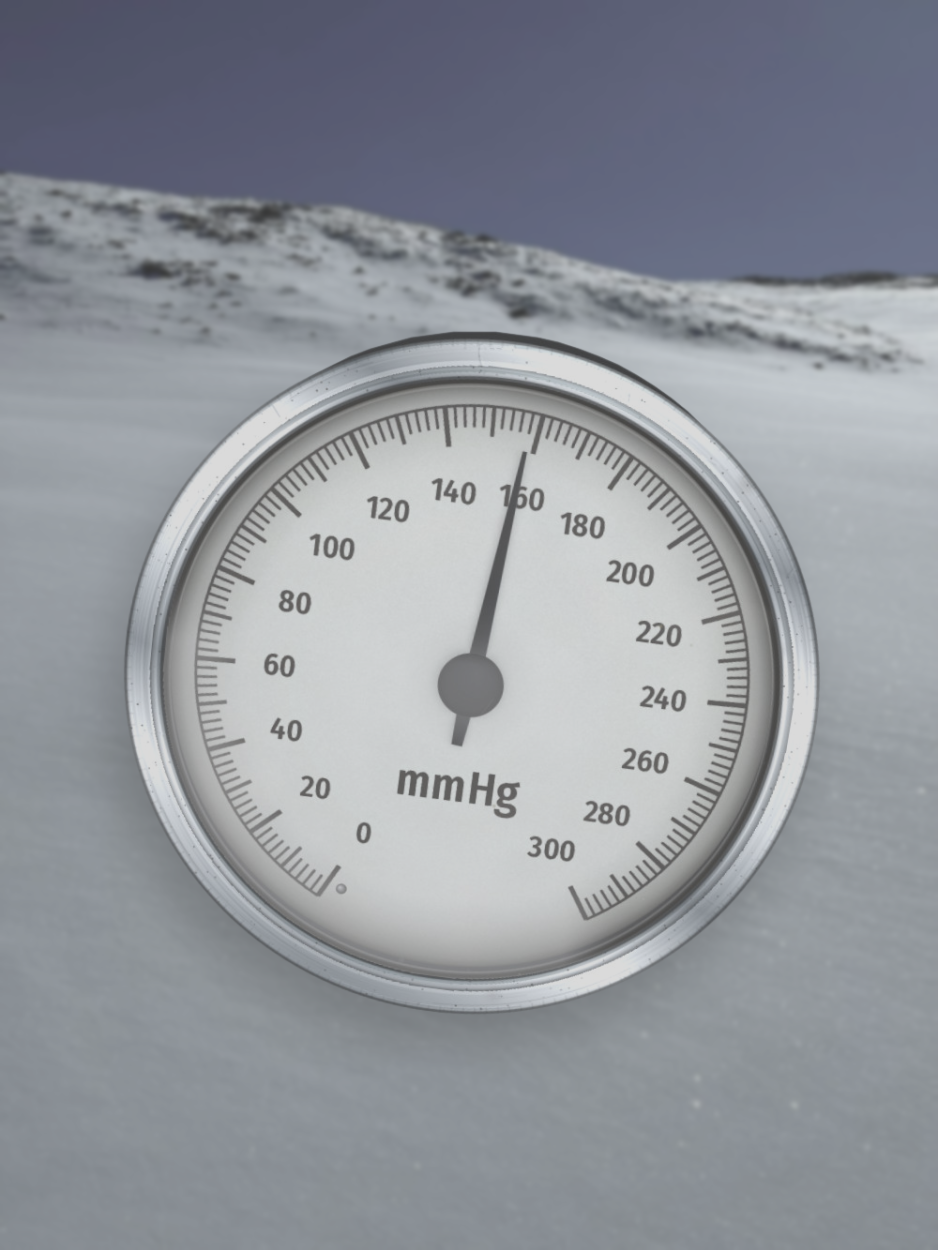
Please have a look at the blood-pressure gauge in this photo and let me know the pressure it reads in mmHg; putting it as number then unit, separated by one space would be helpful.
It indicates 158 mmHg
